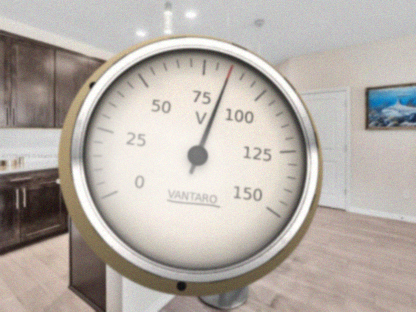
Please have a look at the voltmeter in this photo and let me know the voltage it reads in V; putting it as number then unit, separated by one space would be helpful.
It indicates 85 V
